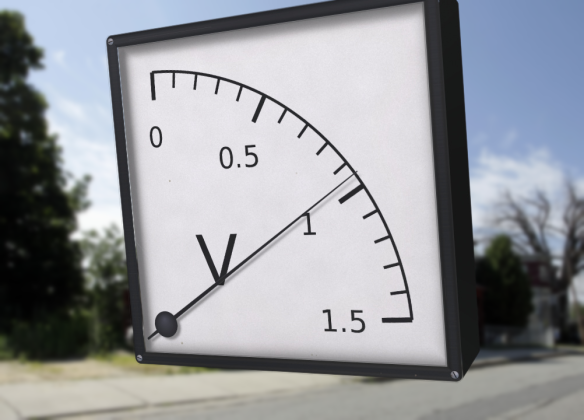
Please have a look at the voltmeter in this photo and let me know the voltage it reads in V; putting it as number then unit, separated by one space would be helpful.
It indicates 0.95 V
